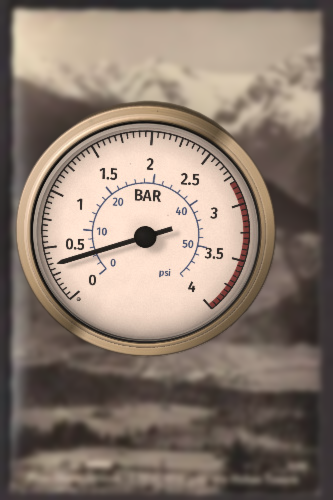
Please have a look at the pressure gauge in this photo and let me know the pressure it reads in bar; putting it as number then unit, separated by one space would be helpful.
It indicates 0.35 bar
